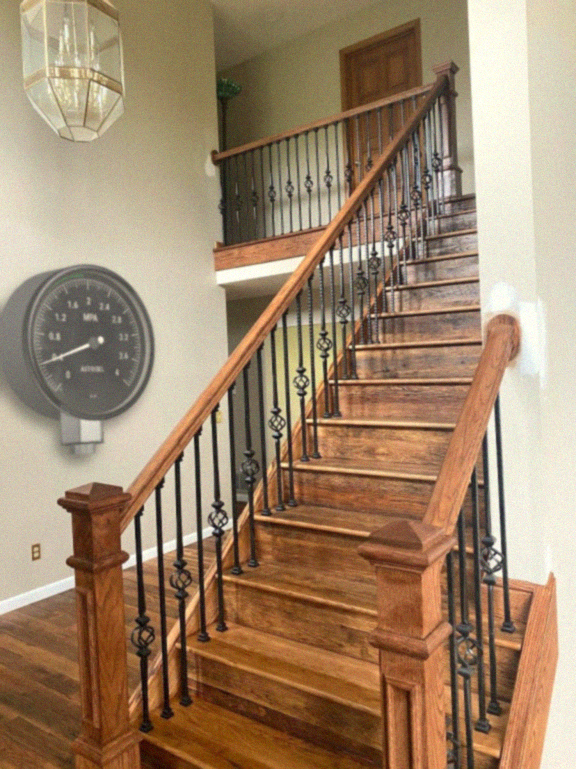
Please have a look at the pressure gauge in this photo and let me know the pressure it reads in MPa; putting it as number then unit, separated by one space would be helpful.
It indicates 0.4 MPa
